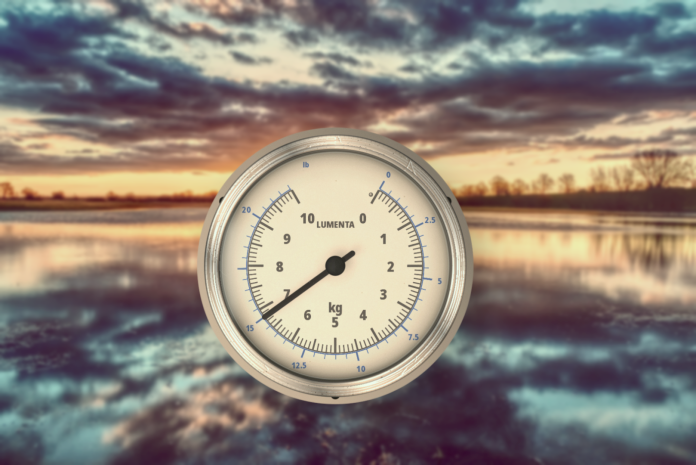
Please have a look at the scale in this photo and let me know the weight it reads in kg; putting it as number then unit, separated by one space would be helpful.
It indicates 6.8 kg
